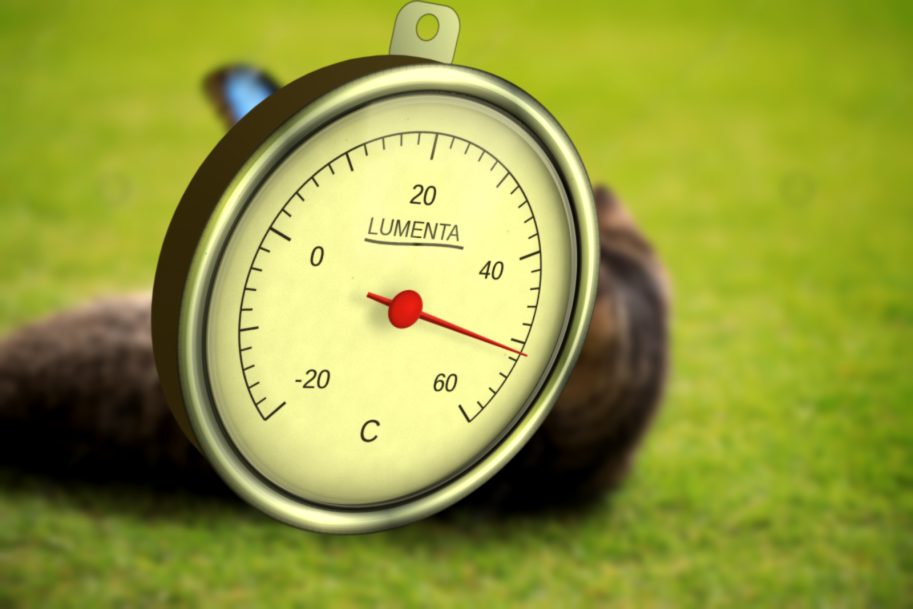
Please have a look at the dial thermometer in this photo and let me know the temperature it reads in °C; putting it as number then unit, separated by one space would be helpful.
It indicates 51 °C
